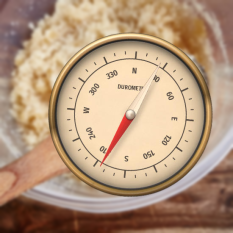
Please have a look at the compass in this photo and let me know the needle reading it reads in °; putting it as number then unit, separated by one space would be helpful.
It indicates 205 °
